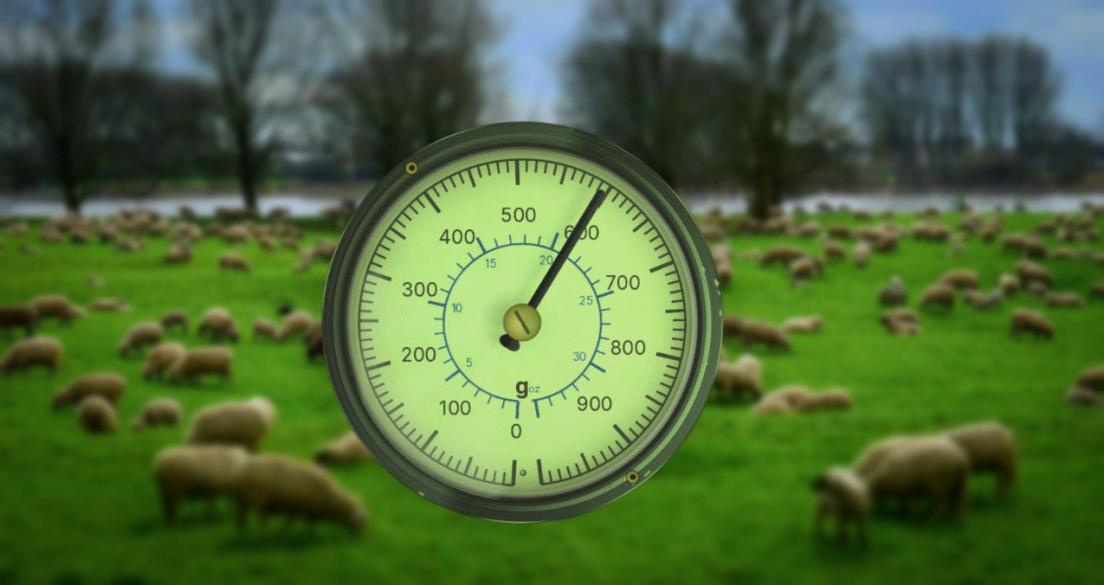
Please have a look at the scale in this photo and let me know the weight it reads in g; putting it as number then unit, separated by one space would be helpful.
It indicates 595 g
